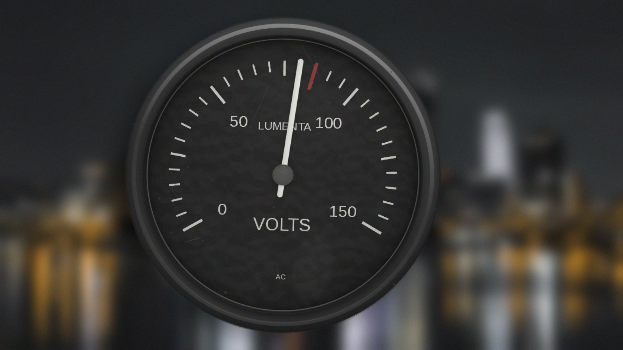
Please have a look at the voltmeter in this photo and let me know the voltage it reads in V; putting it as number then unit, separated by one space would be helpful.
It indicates 80 V
